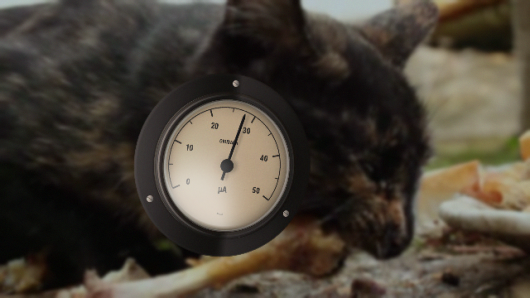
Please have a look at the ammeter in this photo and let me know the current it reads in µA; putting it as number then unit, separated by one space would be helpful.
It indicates 27.5 µA
